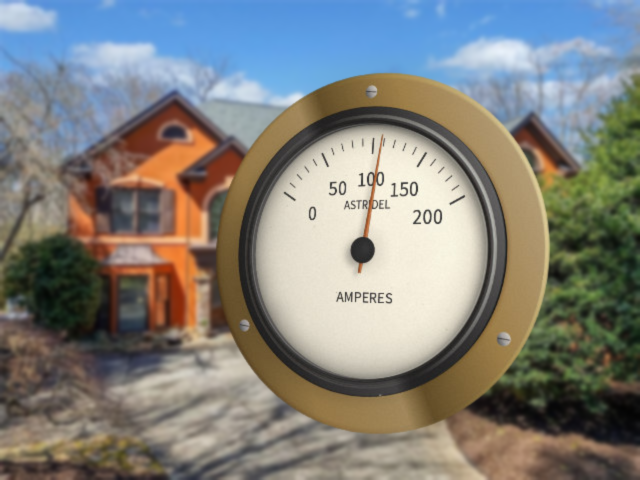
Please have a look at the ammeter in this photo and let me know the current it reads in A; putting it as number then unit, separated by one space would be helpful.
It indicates 110 A
